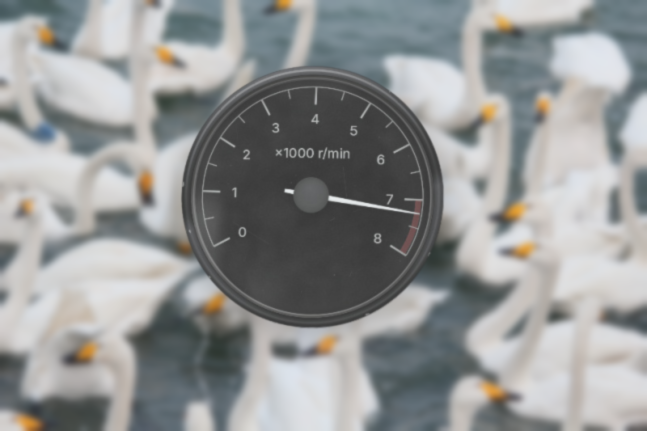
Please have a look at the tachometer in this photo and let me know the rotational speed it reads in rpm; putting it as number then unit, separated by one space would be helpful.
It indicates 7250 rpm
